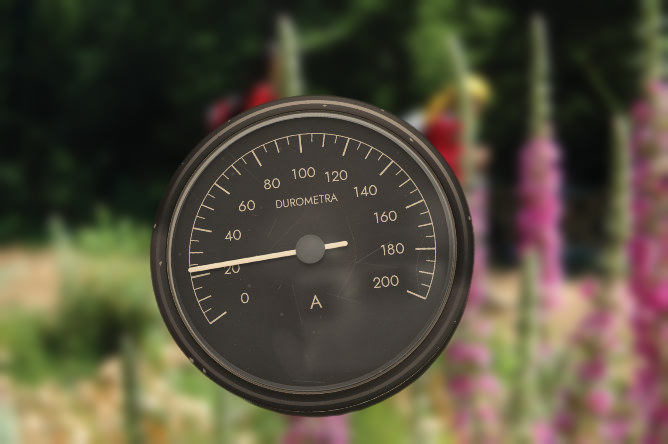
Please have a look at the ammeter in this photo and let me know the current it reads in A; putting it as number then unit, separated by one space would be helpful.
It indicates 22.5 A
